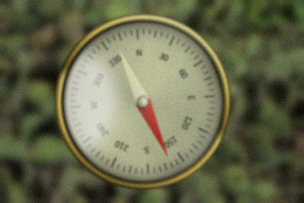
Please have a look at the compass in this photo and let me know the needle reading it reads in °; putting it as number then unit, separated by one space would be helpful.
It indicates 160 °
